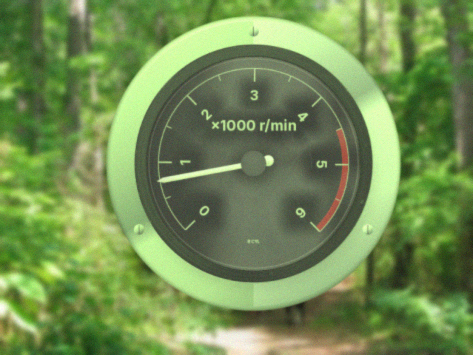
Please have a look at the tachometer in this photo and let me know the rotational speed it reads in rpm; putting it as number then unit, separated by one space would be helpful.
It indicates 750 rpm
